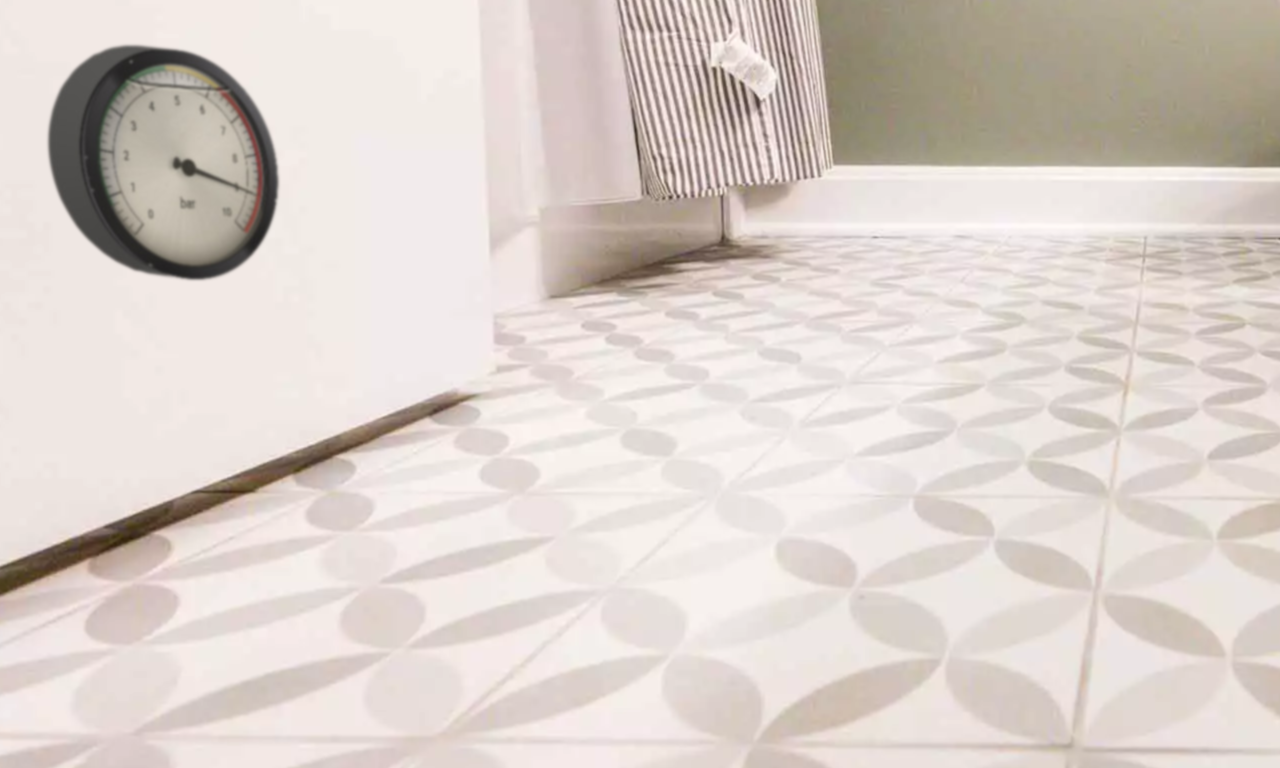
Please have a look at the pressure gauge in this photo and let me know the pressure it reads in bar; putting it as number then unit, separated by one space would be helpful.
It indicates 9 bar
